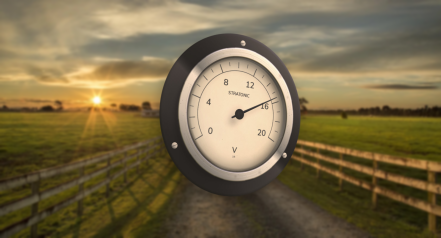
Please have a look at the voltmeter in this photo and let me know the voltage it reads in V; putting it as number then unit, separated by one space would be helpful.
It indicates 15.5 V
